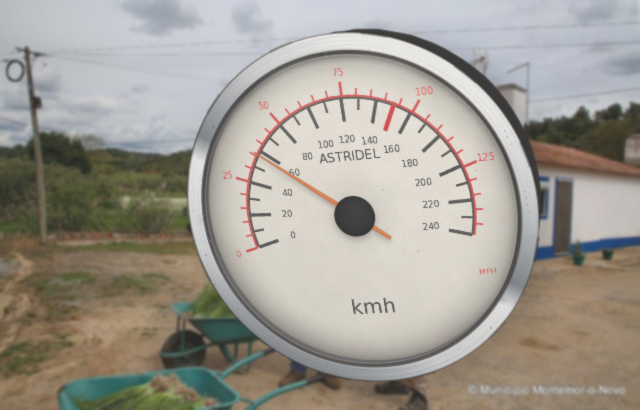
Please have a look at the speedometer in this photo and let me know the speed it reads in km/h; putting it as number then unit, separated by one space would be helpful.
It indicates 60 km/h
